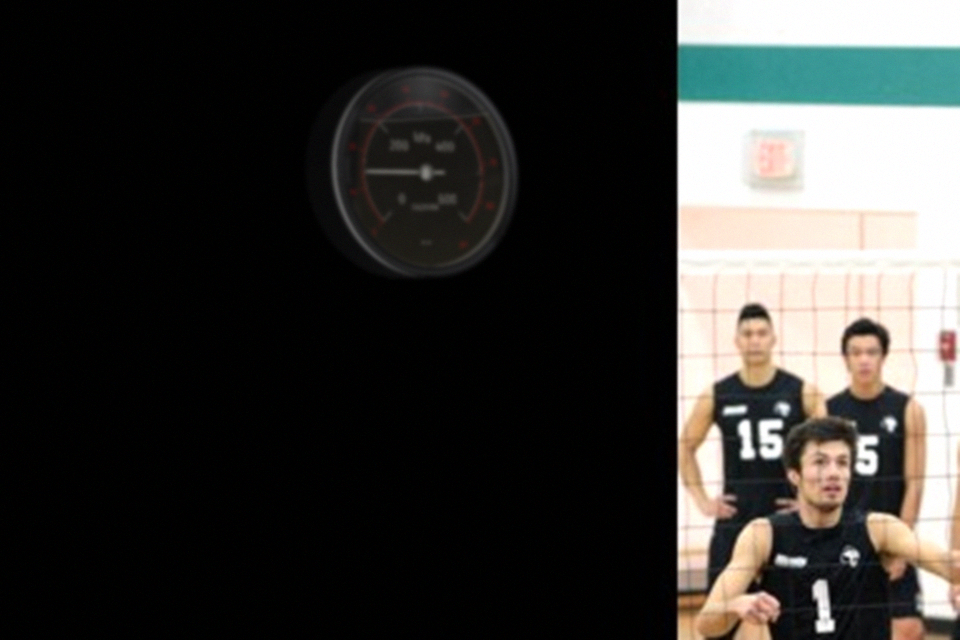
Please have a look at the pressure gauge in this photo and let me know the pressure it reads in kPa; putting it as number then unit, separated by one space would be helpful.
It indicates 100 kPa
